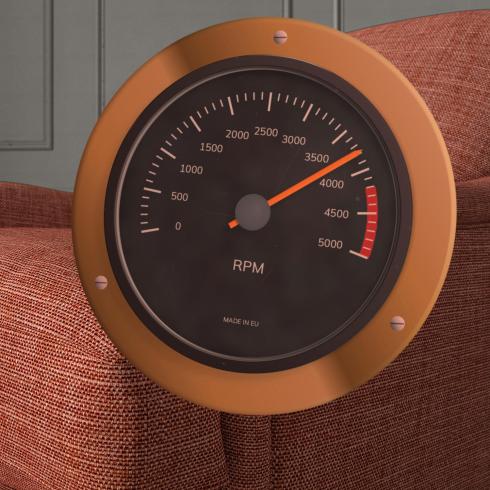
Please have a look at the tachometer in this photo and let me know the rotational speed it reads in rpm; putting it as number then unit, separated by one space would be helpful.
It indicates 3800 rpm
